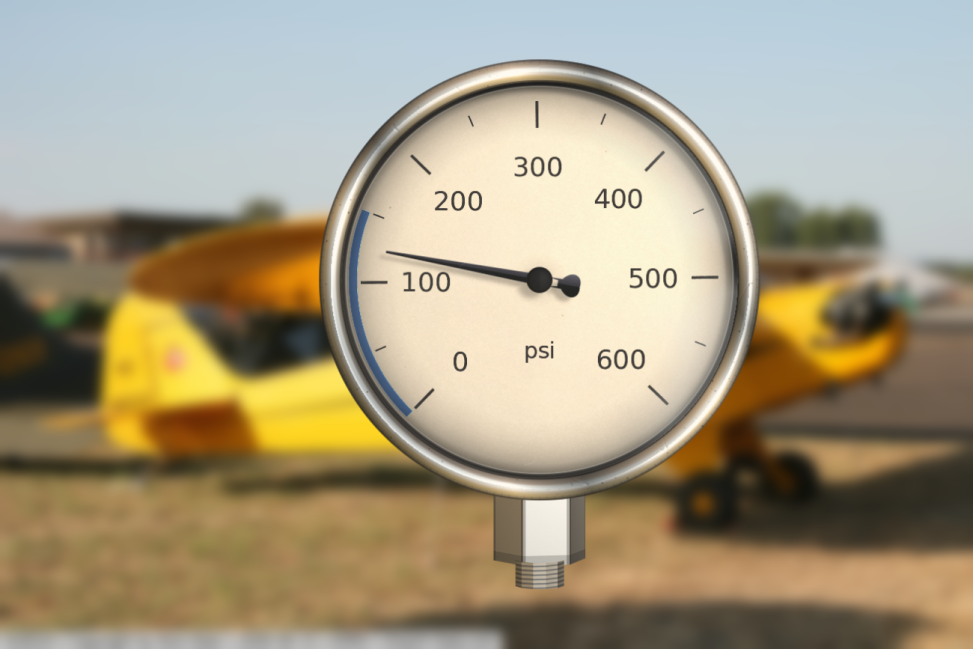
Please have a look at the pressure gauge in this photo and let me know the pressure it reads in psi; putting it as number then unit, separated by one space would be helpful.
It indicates 125 psi
